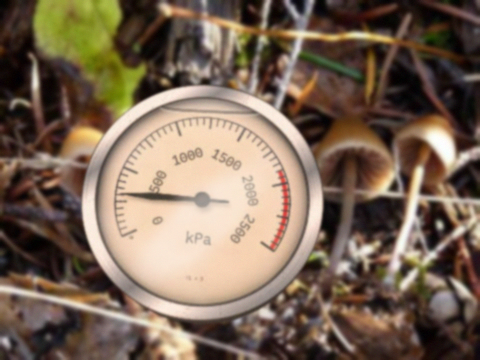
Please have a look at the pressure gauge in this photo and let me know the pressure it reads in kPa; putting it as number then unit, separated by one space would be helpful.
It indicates 300 kPa
